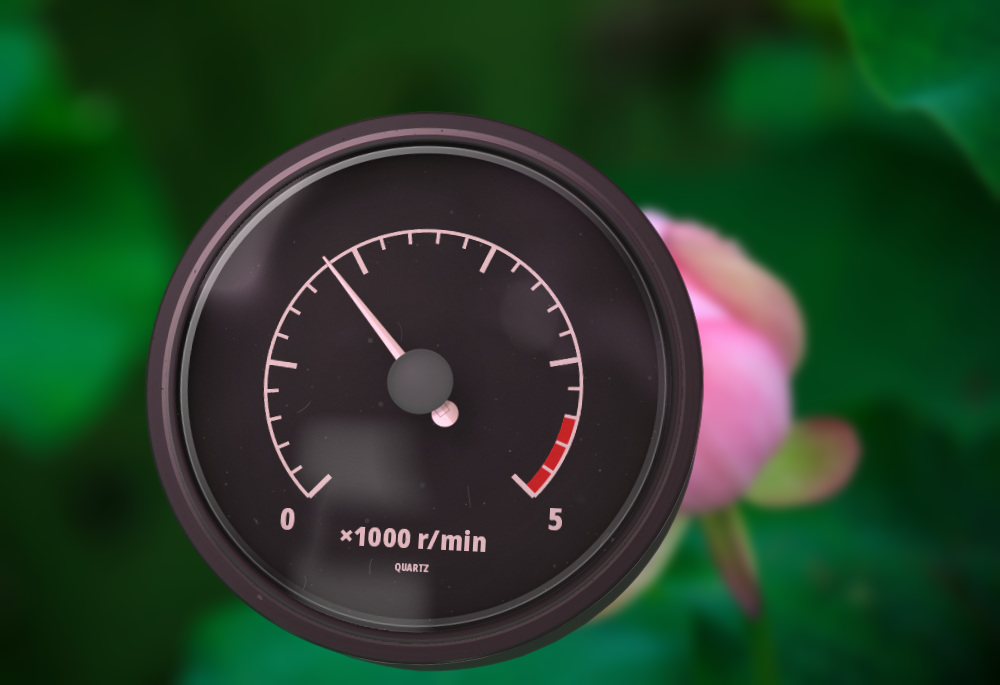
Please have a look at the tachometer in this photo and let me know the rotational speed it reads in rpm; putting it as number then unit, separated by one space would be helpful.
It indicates 1800 rpm
